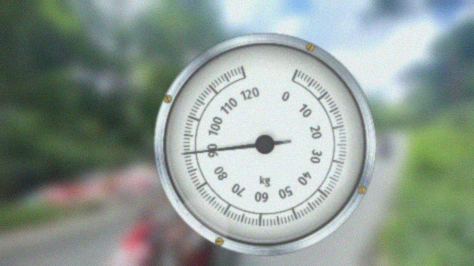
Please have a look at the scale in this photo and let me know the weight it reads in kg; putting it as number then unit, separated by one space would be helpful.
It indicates 90 kg
